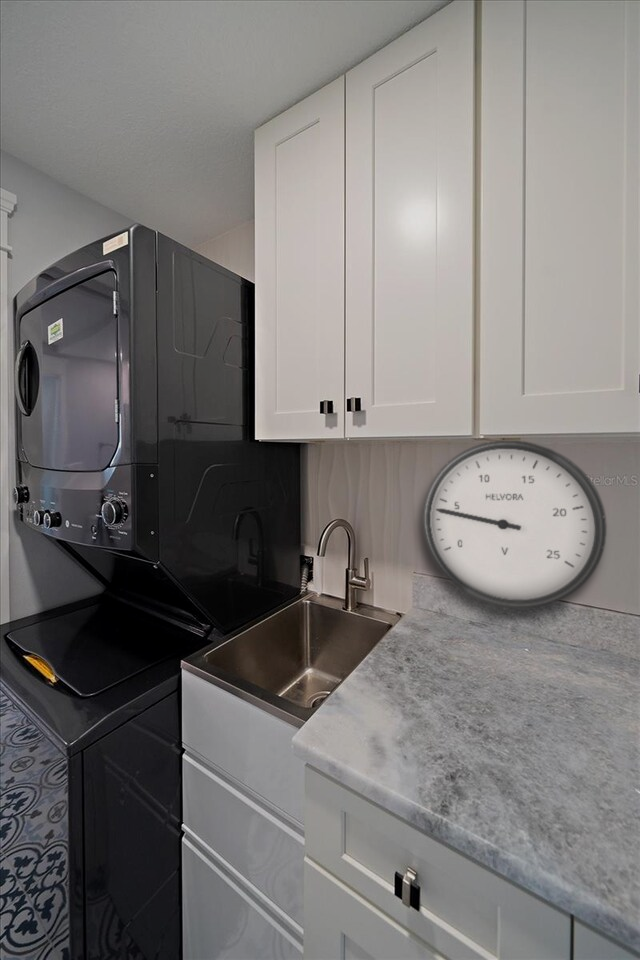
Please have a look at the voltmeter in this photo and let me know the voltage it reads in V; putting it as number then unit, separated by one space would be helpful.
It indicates 4 V
